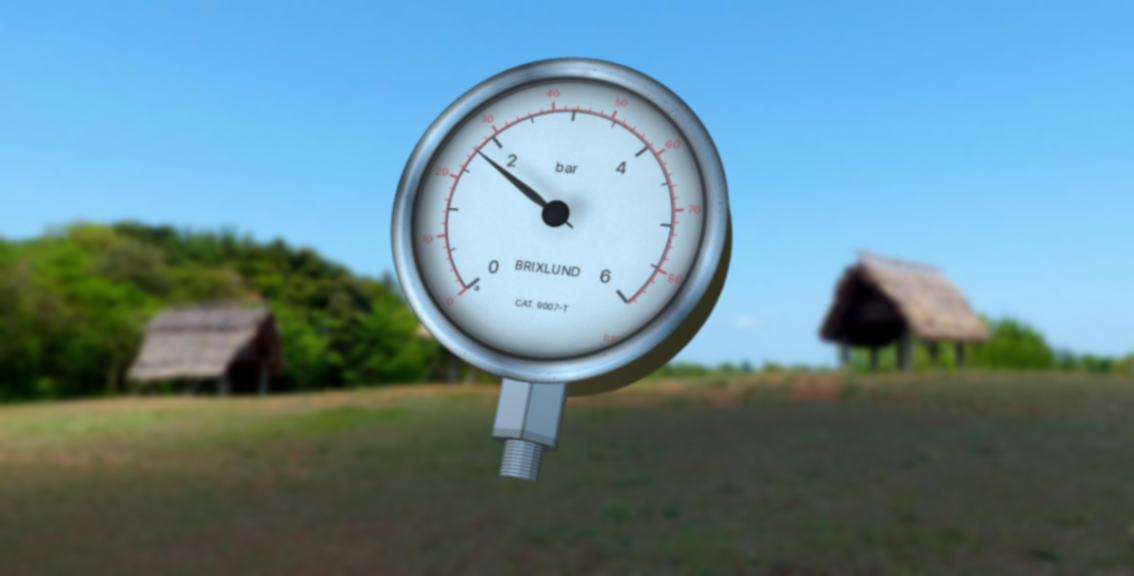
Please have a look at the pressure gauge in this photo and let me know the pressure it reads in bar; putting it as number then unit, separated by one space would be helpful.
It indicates 1.75 bar
